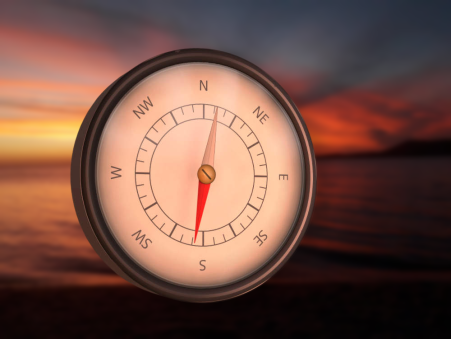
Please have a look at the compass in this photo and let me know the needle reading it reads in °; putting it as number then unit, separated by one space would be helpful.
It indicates 190 °
